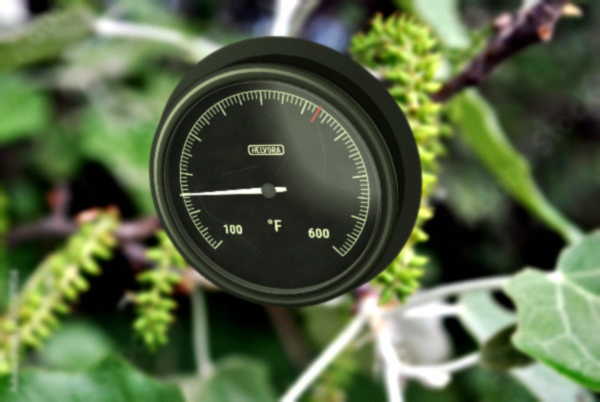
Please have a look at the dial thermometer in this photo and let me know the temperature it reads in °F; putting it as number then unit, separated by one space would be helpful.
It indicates 175 °F
